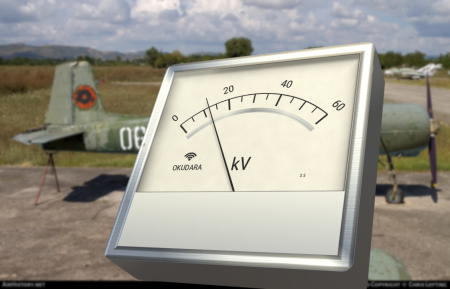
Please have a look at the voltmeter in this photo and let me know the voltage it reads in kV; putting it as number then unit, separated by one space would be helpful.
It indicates 12.5 kV
